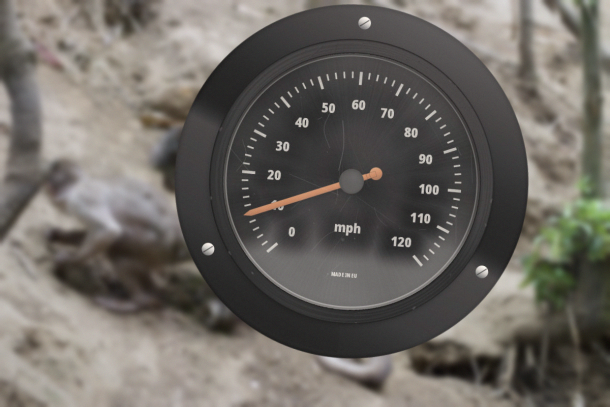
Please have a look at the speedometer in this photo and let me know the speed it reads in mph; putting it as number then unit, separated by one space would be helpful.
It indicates 10 mph
